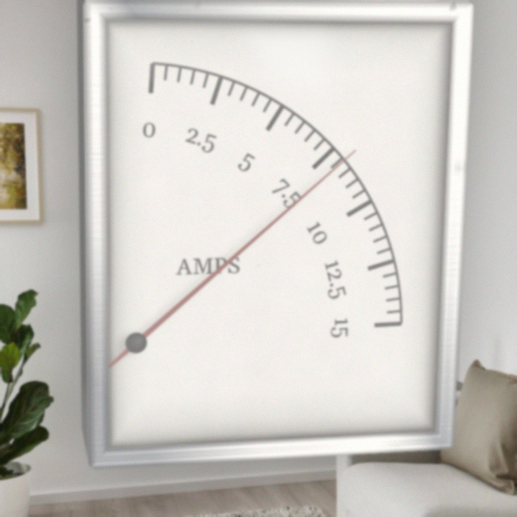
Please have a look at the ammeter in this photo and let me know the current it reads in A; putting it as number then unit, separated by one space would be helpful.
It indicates 8 A
